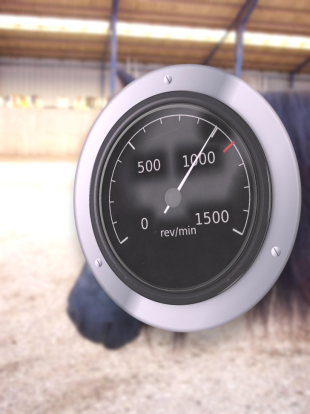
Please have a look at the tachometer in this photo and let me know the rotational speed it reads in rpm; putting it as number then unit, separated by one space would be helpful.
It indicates 1000 rpm
